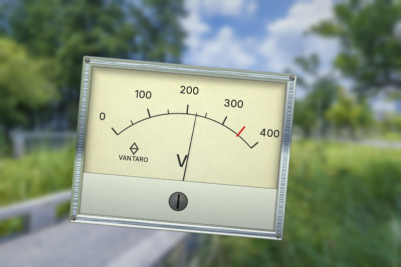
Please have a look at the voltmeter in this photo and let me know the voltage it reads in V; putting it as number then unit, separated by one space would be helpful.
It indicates 225 V
